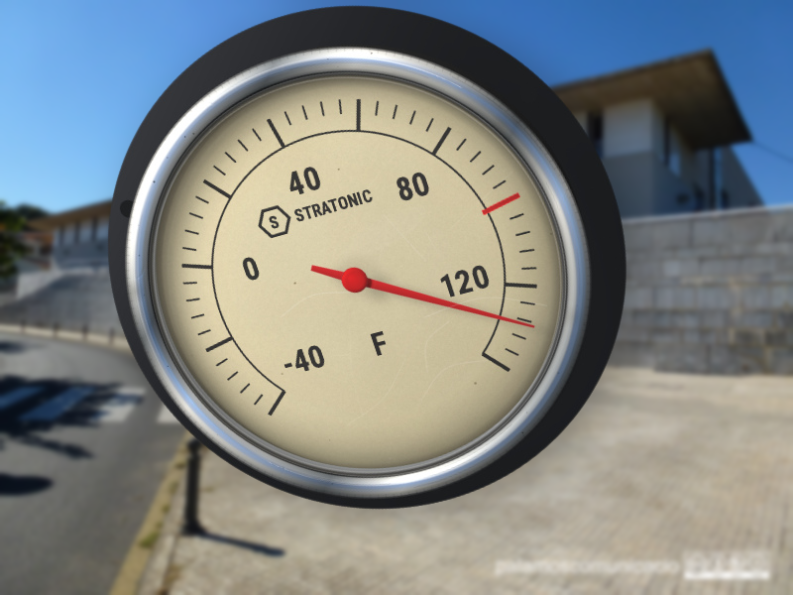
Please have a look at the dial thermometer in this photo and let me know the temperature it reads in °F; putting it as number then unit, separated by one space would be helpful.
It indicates 128 °F
